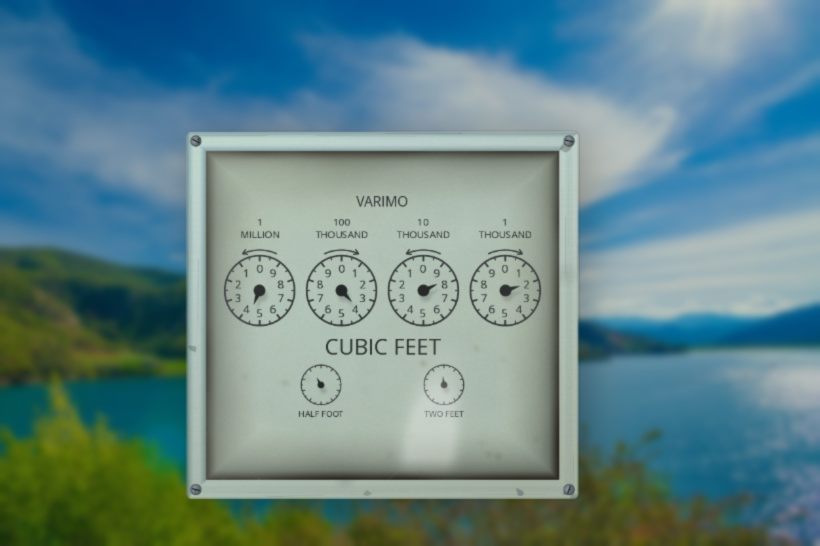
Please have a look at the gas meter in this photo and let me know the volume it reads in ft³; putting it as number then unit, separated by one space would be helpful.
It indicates 438200 ft³
